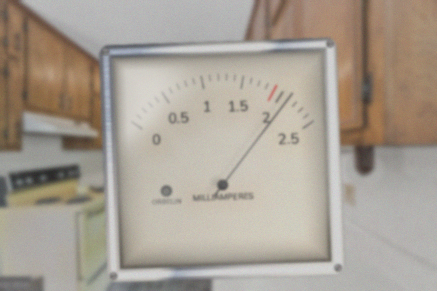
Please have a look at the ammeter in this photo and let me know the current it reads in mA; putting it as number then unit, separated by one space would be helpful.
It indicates 2.1 mA
